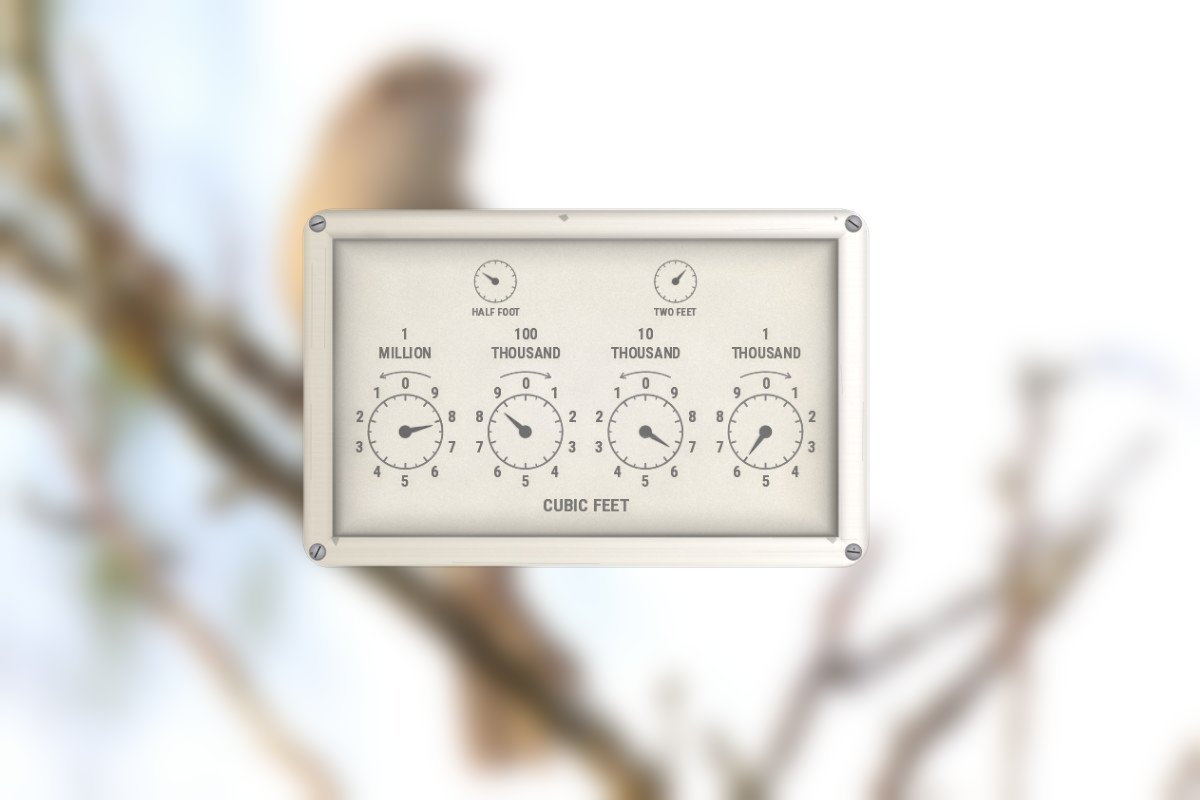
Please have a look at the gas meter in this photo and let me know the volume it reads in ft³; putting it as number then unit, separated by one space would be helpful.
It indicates 786600 ft³
